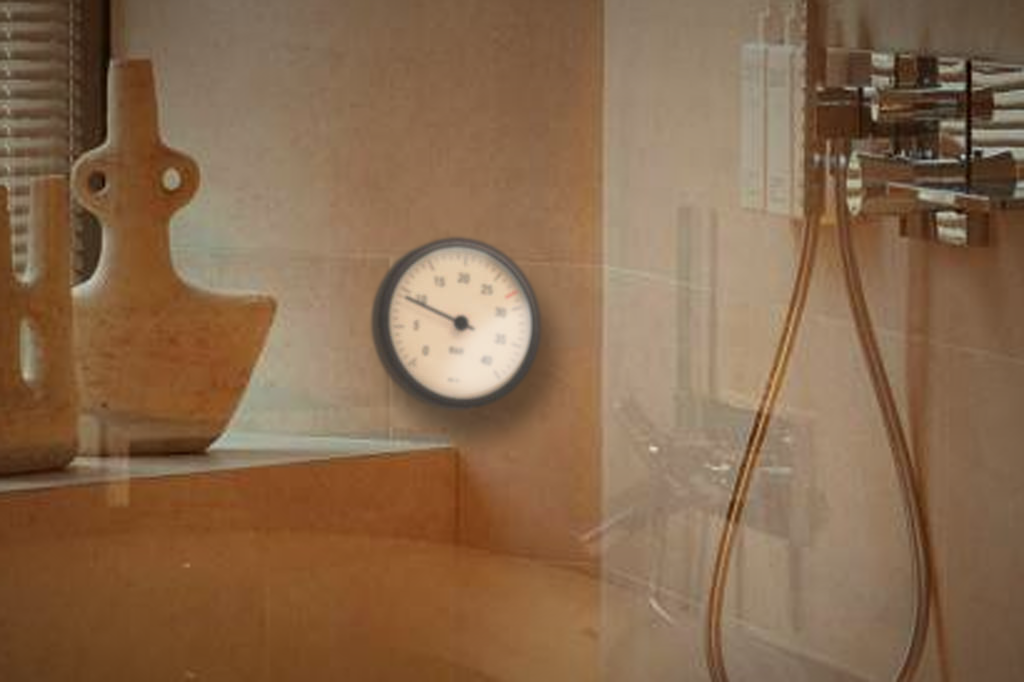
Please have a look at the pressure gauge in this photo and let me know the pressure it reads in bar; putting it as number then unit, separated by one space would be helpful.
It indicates 9 bar
